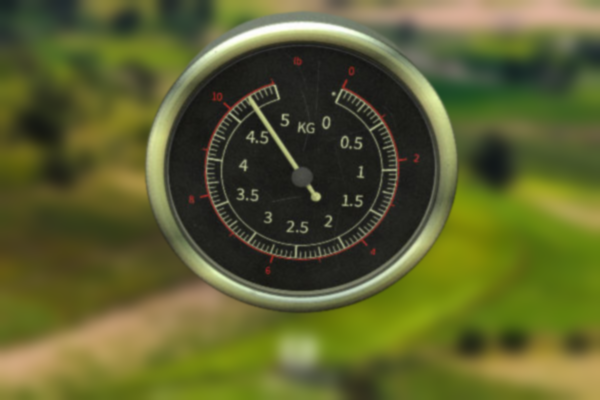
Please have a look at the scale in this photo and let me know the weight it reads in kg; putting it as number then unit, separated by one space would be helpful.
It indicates 4.75 kg
